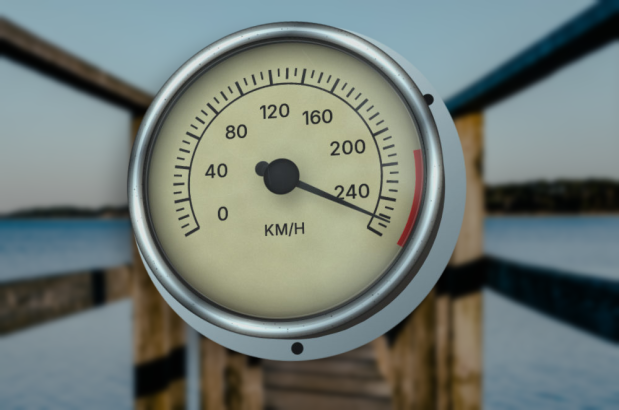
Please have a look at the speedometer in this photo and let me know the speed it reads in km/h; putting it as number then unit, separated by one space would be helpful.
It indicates 252.5 km/h
